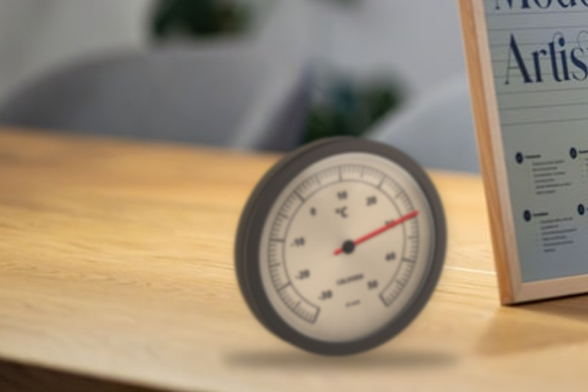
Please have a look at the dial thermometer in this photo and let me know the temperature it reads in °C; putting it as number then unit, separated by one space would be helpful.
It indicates 30 °C
